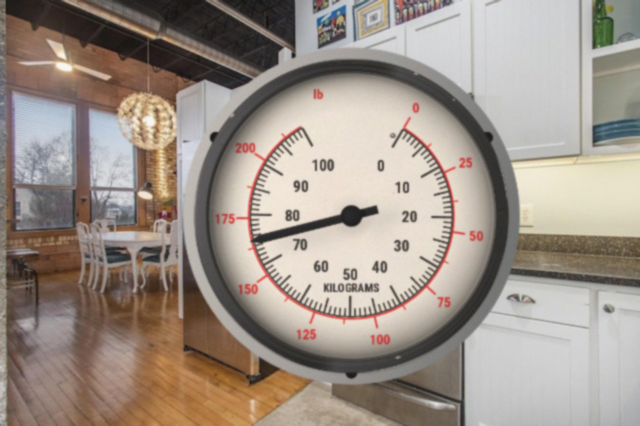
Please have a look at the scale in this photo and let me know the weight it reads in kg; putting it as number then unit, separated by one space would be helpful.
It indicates 75 kg
